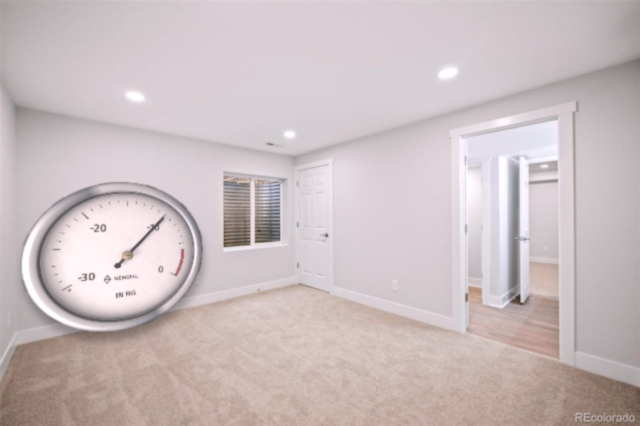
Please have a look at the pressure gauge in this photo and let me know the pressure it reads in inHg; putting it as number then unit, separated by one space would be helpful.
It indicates -10 inHg
